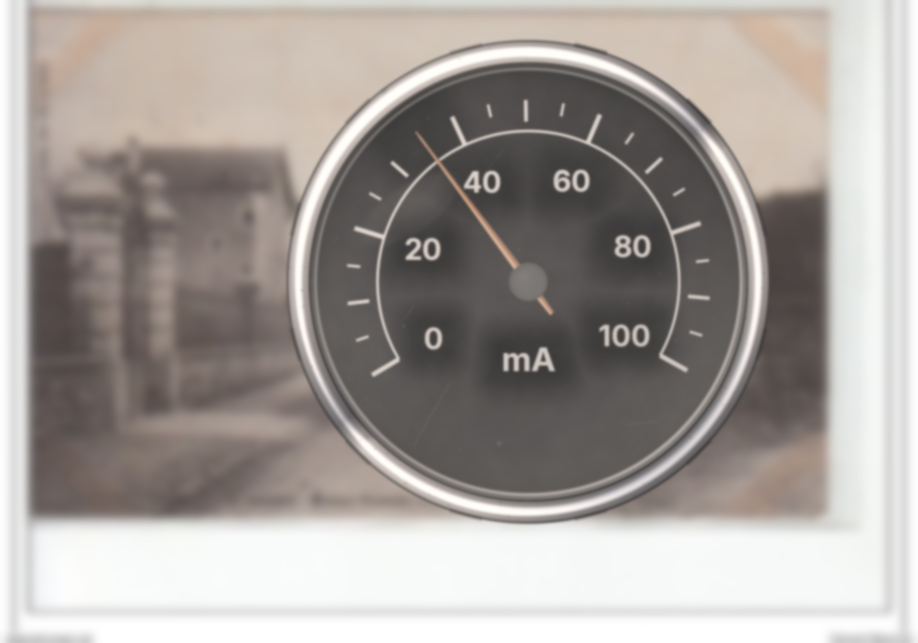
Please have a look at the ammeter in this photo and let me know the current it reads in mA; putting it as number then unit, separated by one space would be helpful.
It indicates 35 mA
